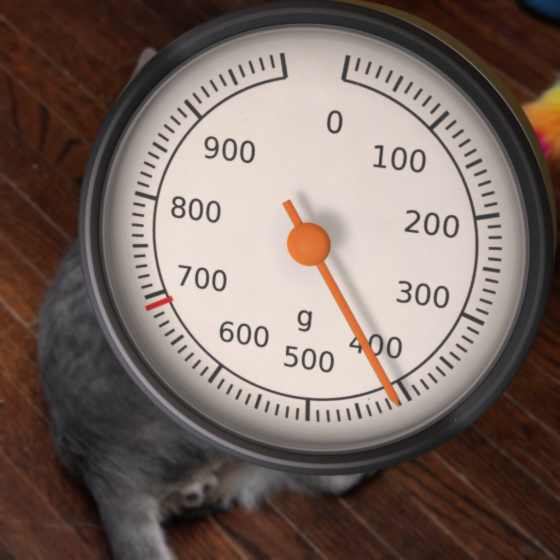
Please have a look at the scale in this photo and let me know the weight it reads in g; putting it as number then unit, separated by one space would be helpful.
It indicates 410 g
